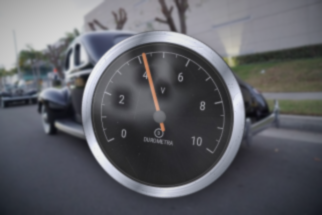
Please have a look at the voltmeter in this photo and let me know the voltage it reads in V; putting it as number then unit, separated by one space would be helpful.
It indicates 4.25 V
